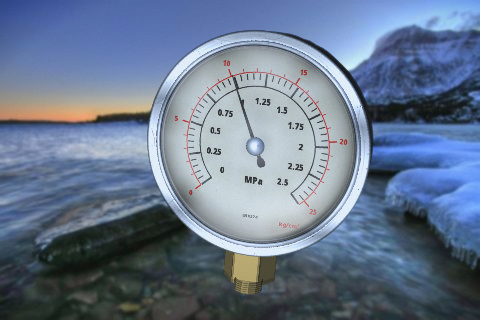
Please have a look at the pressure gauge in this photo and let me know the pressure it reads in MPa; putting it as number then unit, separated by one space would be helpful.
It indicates 1 MPa
